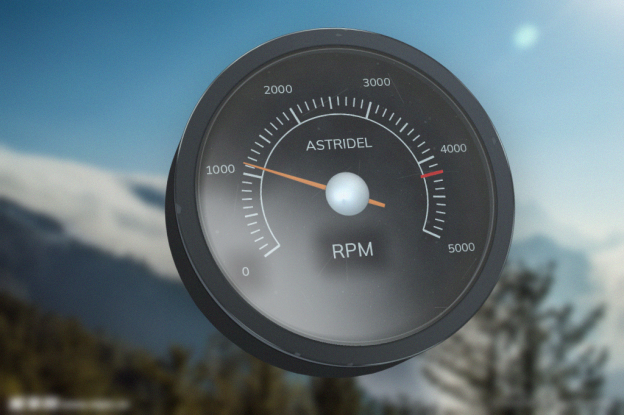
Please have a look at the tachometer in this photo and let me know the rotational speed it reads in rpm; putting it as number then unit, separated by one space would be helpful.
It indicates 1100 rpm
